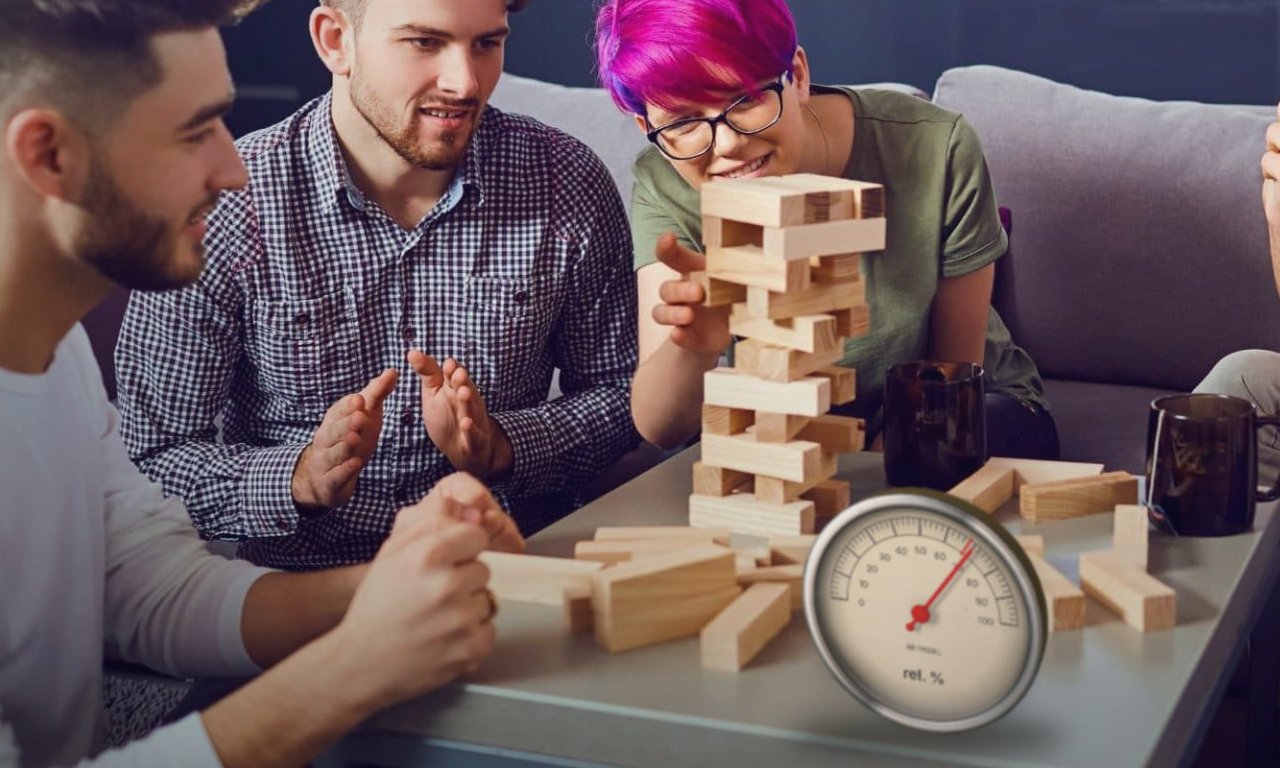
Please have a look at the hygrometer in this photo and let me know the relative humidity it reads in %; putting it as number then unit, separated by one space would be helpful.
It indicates 70 %
